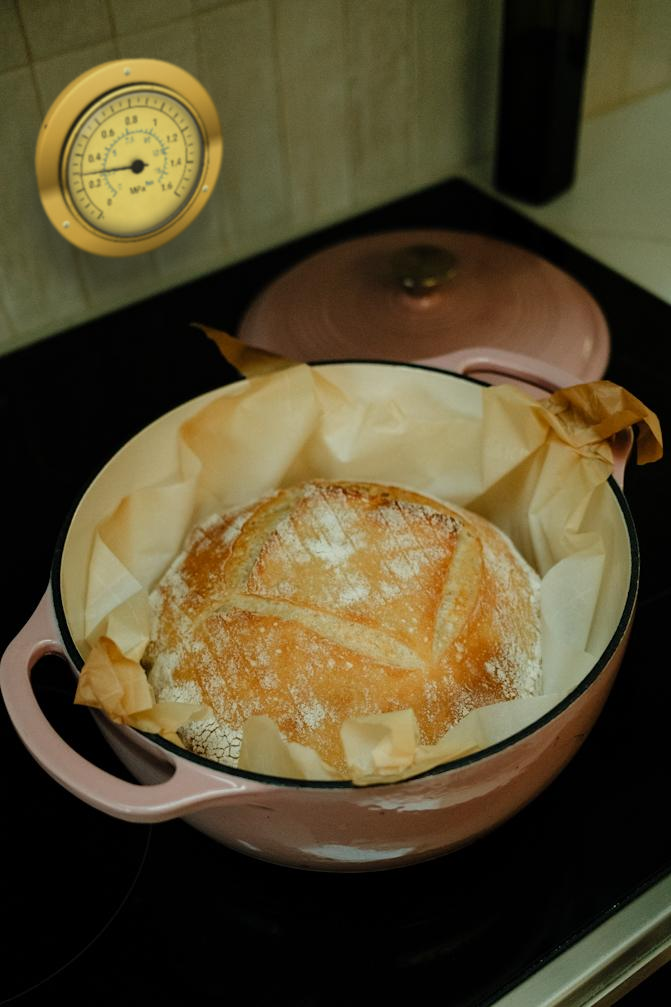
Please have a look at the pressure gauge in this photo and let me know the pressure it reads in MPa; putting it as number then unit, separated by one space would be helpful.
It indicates 0.3 MPa
